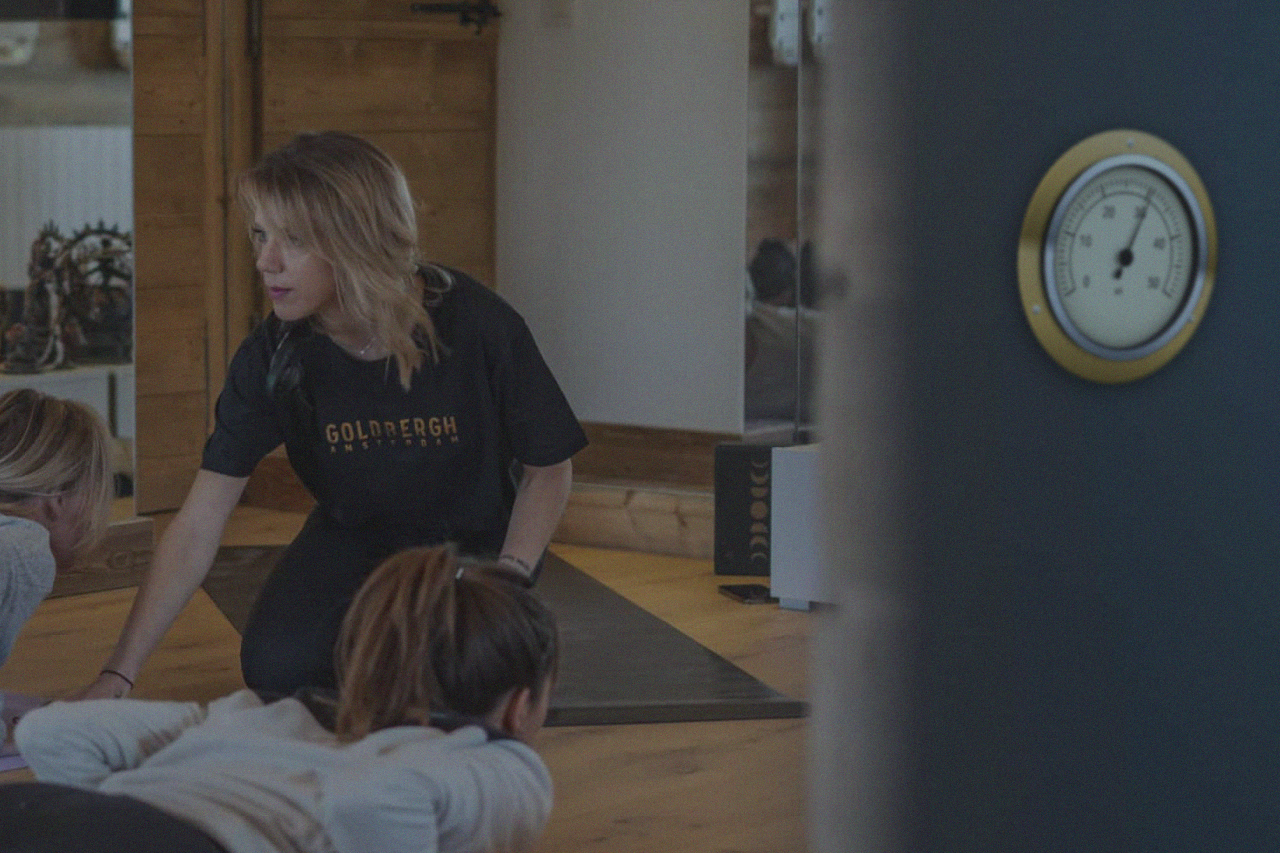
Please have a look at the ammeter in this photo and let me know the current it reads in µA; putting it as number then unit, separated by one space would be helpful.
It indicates 30 µA
